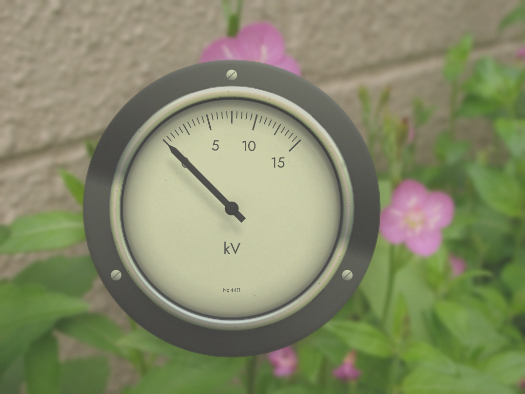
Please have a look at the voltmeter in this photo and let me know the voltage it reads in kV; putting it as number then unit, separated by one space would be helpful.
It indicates 0 kV
